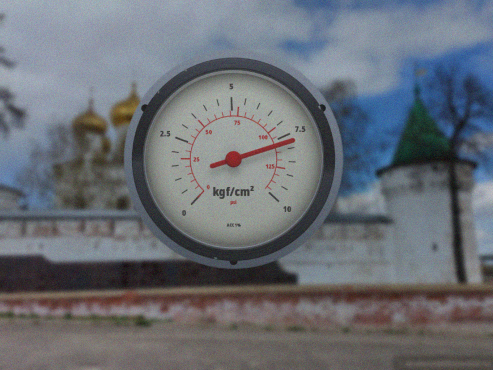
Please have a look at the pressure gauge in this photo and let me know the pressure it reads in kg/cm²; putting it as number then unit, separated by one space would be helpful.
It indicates 7.75 kg/cm²
